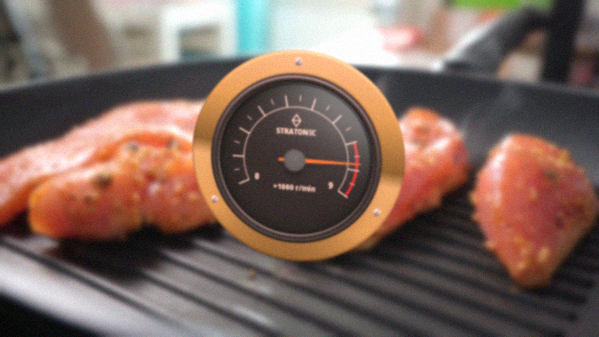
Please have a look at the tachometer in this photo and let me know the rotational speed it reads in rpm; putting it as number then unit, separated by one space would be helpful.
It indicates 7750 rpm
